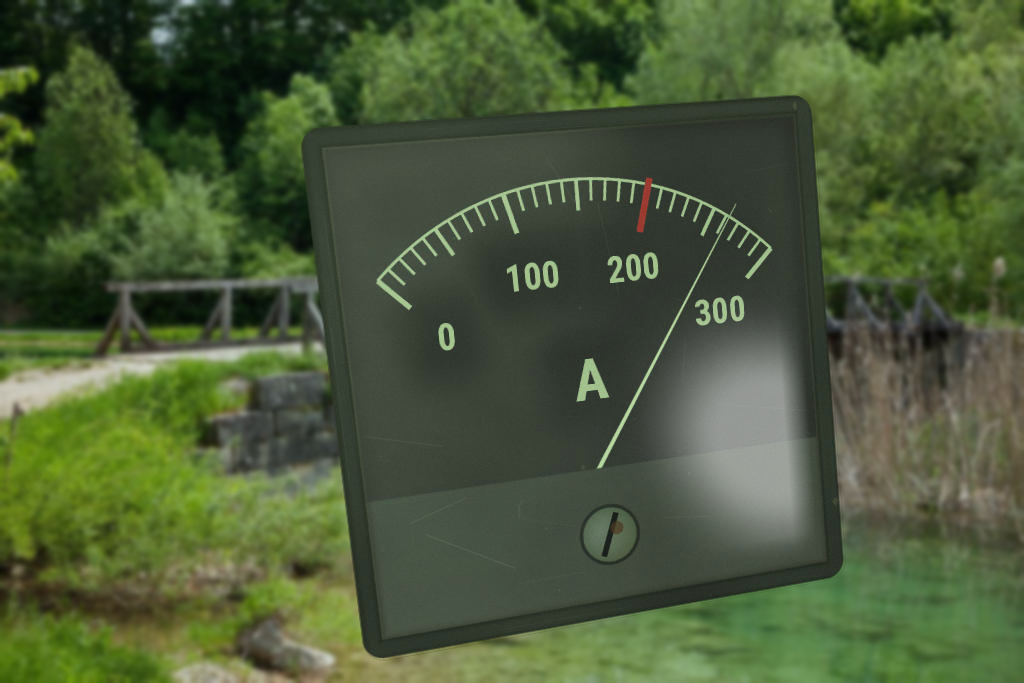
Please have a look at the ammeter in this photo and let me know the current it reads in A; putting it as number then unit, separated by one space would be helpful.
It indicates 260 A
